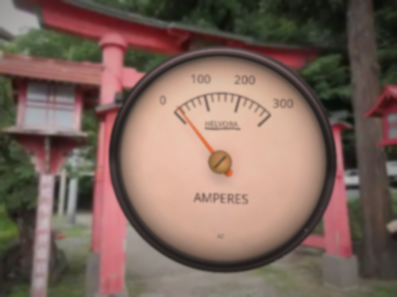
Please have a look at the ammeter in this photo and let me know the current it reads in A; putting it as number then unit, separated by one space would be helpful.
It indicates 20 A
